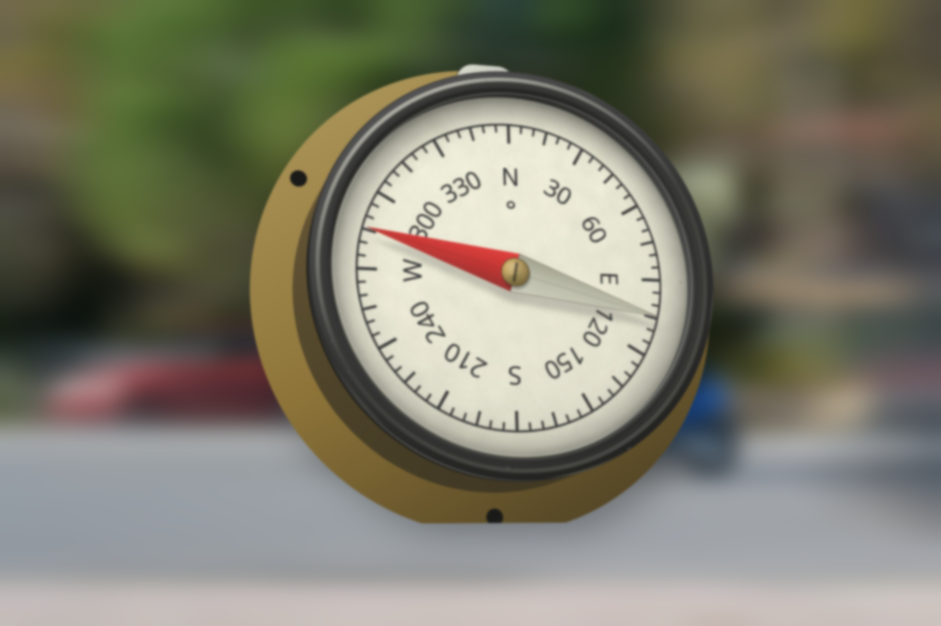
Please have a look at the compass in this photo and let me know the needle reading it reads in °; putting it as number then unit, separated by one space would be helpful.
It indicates 285 °
